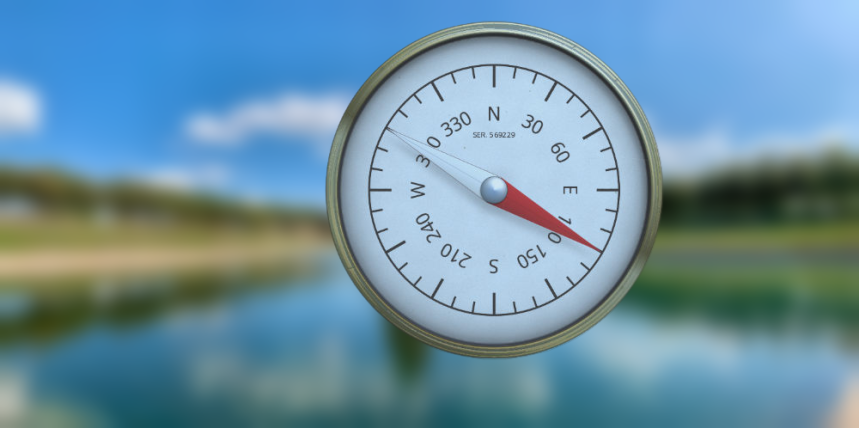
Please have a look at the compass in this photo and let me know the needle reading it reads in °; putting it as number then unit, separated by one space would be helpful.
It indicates 120 °
